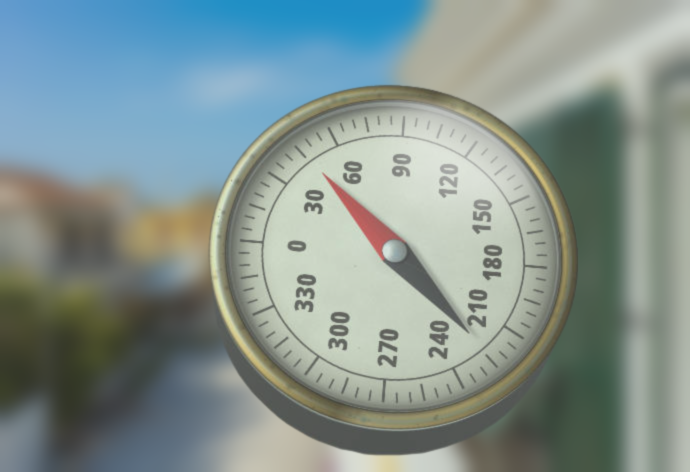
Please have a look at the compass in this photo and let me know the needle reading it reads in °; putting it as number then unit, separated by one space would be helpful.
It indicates 45 °
